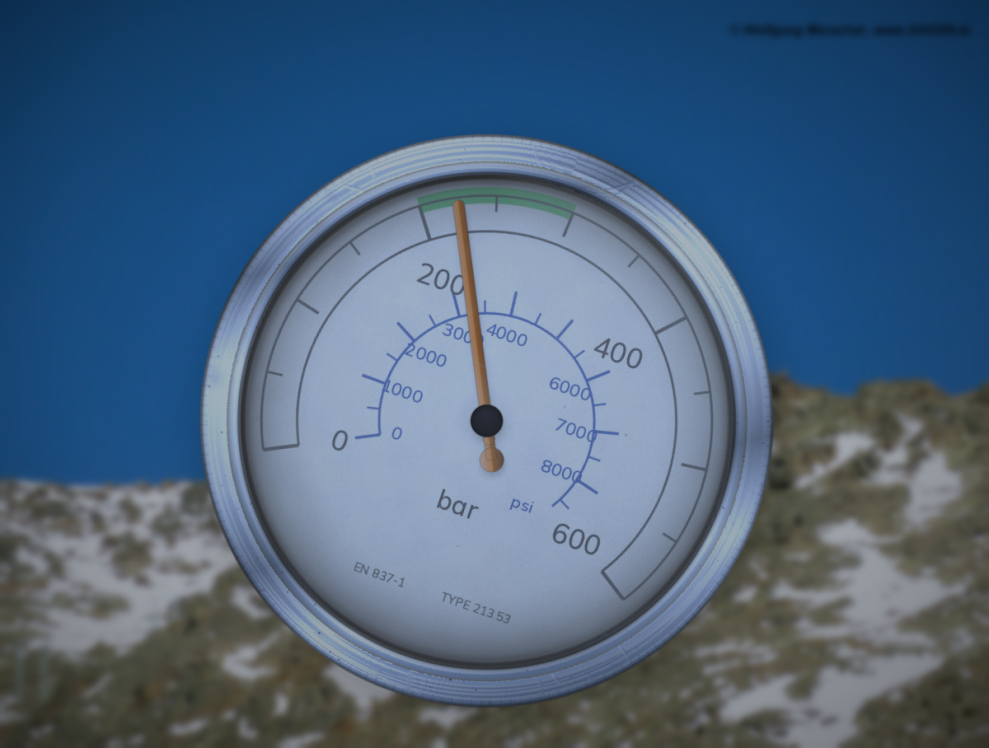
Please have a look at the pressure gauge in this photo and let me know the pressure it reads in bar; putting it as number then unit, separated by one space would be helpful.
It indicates 225 bar
